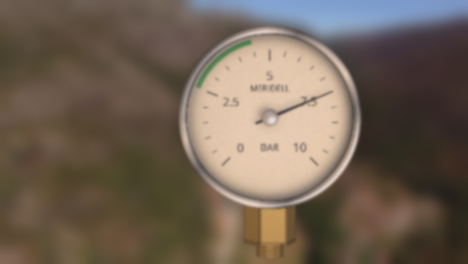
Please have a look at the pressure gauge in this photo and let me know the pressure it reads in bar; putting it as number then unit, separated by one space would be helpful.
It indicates 7.5 bar
